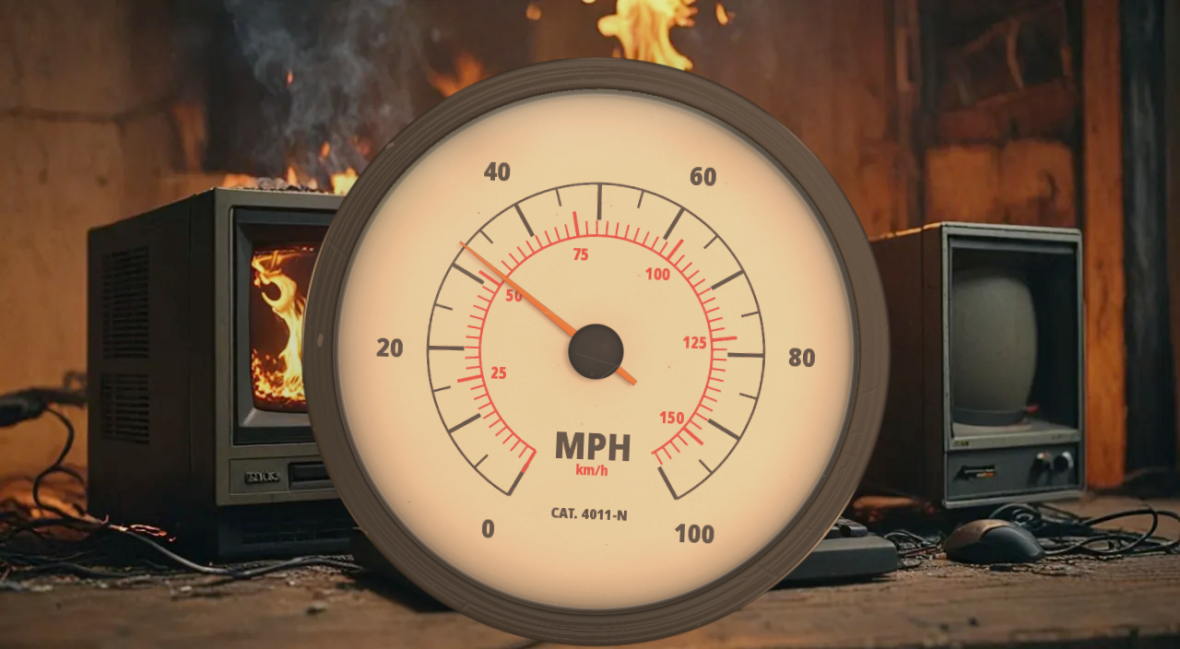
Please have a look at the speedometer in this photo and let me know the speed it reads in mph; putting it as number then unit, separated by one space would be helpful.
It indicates 32.5 mph
